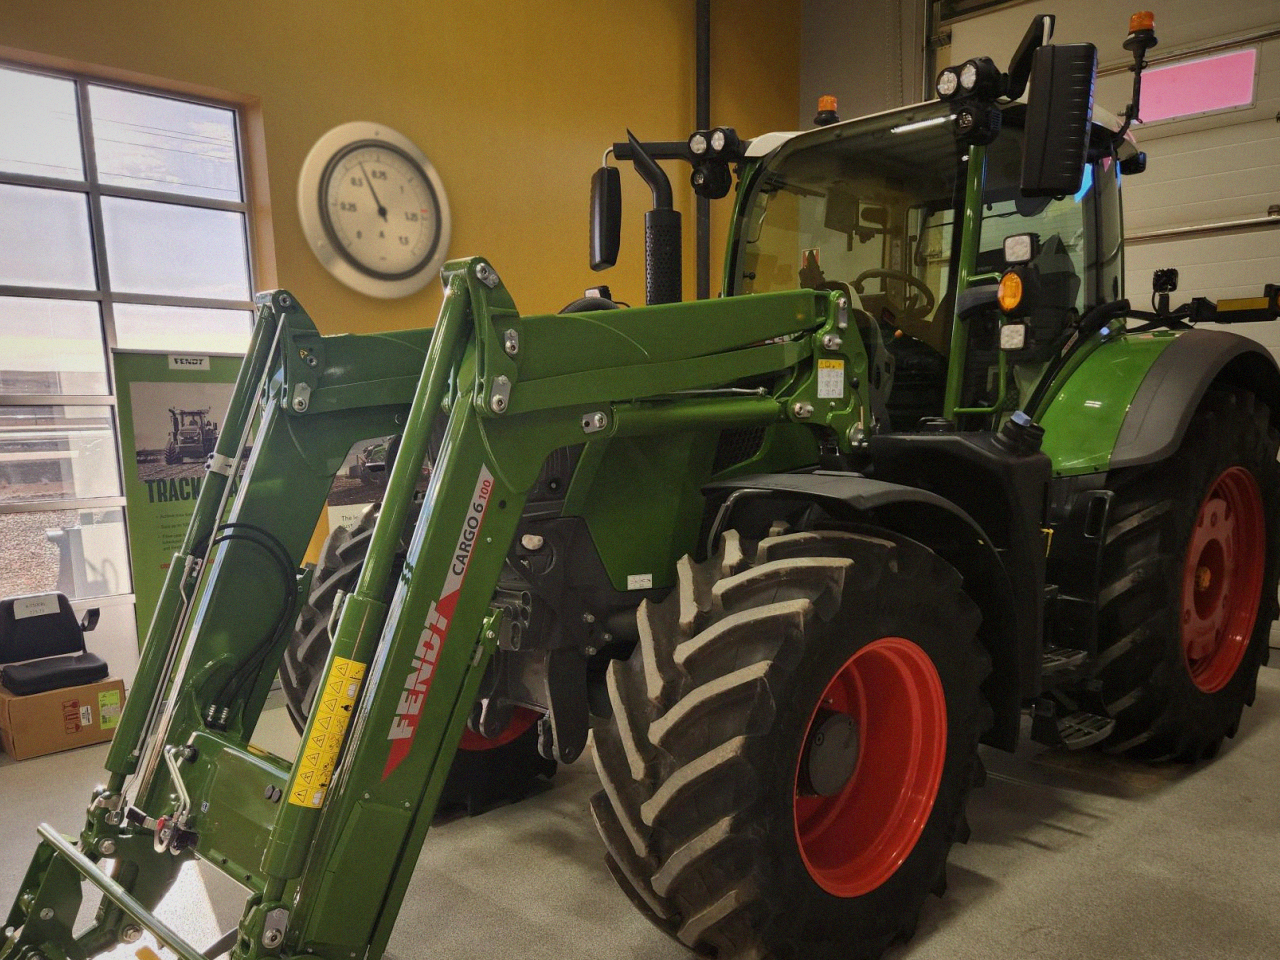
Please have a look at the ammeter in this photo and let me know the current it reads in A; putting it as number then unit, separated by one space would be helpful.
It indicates 0.6 A
